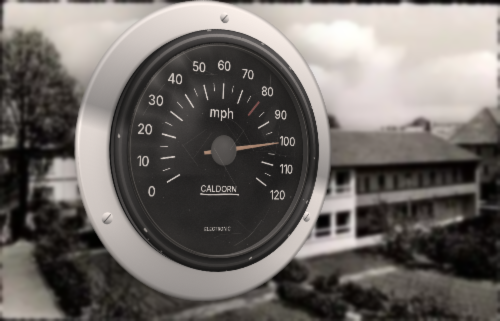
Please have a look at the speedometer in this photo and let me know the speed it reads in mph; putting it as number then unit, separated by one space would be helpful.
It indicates 100 mph
